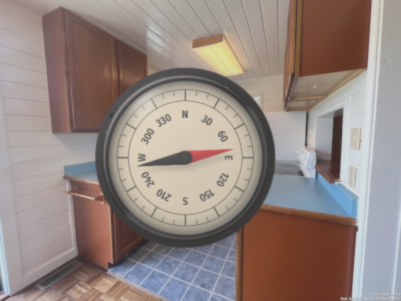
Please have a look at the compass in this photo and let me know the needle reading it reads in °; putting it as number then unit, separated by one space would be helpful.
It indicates 80 °
